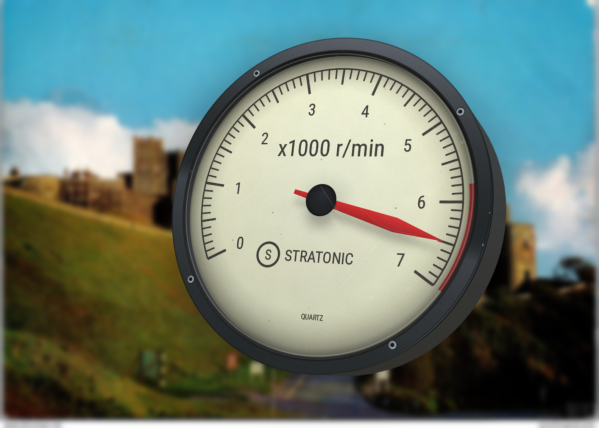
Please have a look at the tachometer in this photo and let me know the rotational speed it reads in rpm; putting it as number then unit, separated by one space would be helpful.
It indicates 6500 rpm
